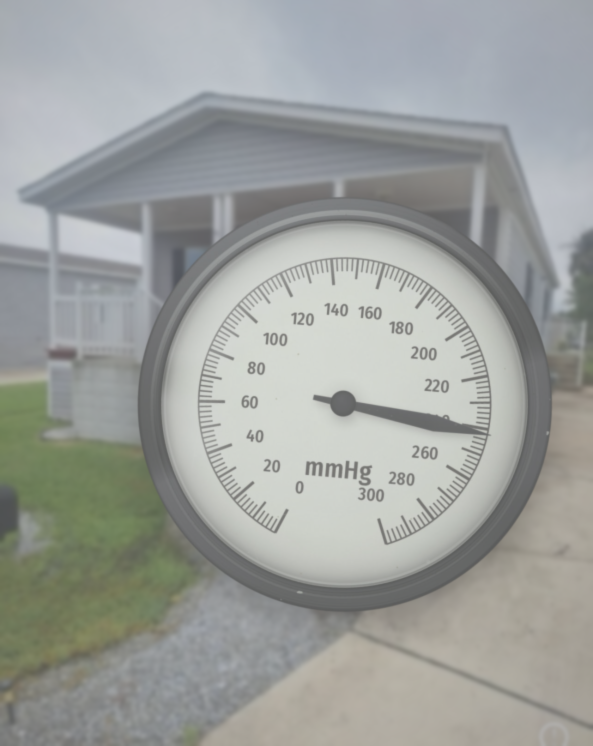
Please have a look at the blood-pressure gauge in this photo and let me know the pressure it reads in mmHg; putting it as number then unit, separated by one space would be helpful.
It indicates 242 mmHg
